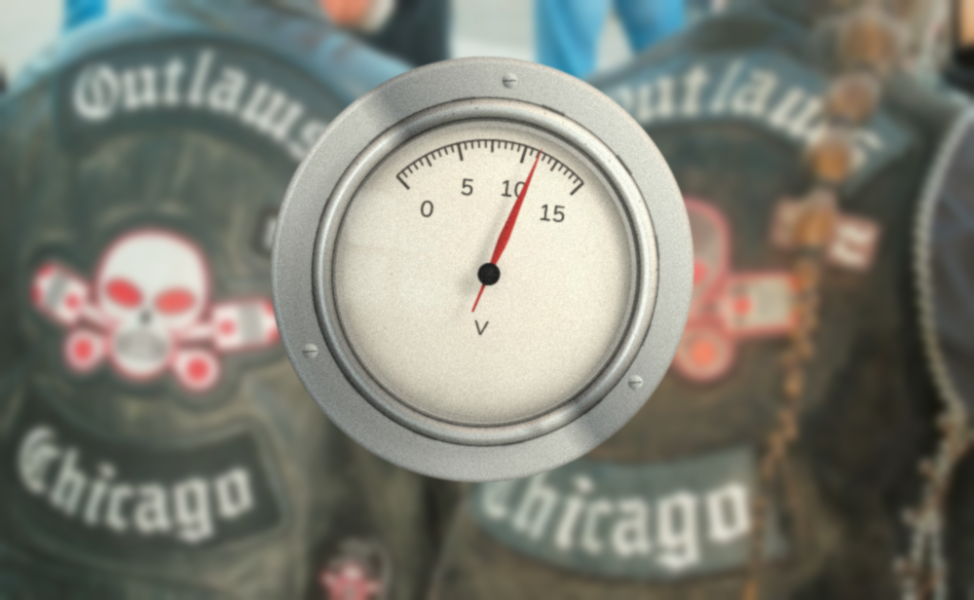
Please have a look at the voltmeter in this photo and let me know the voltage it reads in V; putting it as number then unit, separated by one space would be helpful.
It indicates 11 V
